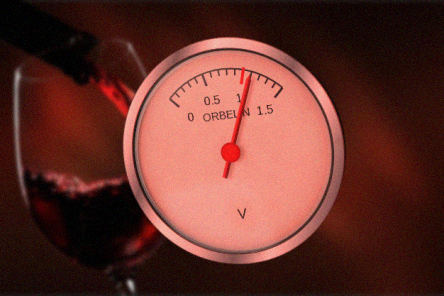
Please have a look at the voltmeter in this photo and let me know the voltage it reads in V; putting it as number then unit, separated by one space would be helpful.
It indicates 1.1 V
